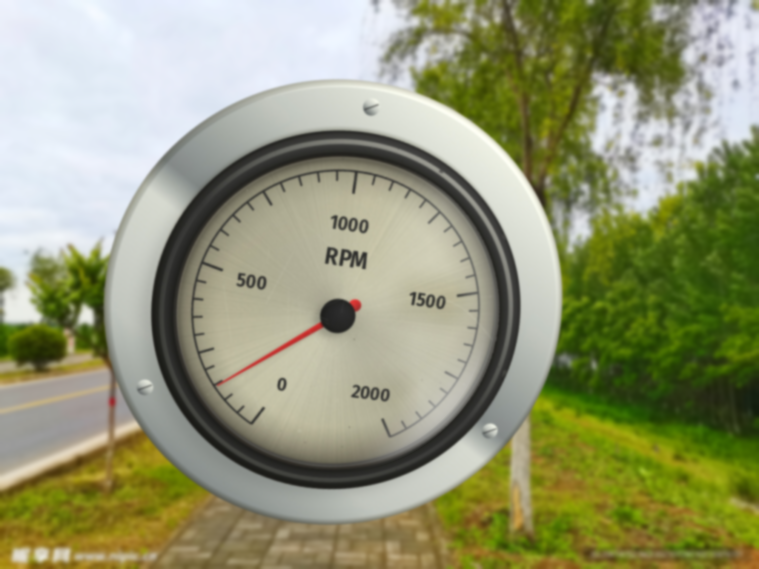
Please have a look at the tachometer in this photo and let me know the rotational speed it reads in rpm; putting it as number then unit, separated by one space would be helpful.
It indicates 150 rpm
